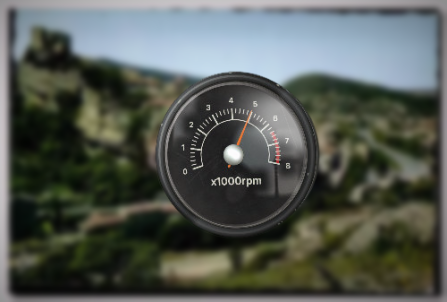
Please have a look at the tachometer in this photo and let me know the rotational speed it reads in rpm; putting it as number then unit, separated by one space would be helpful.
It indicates 5000 rpm
